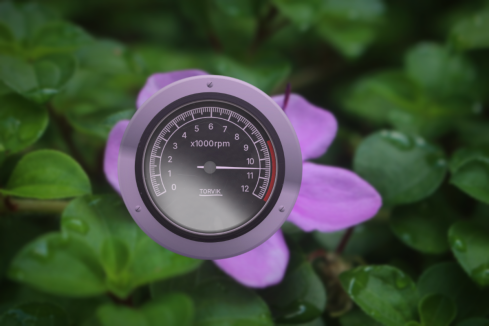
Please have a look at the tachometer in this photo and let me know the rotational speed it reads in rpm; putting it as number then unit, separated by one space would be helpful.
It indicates 10500 rpm
